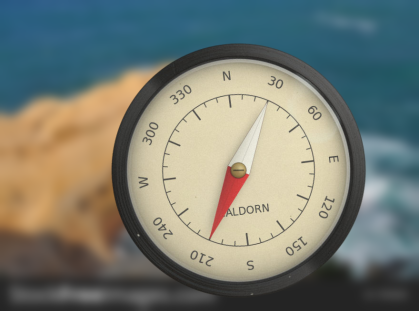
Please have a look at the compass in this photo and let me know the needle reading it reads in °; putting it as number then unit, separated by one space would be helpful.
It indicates 210 °
